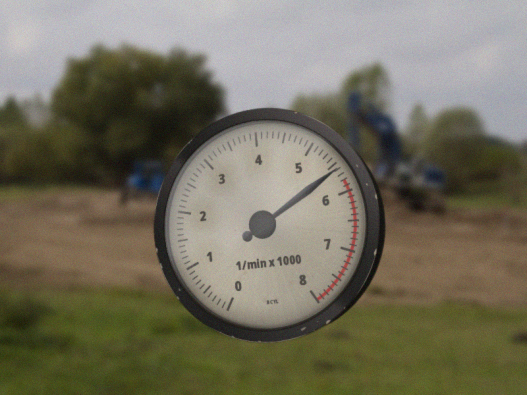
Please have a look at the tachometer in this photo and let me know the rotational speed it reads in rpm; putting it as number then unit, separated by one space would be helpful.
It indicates 5600 rpm
